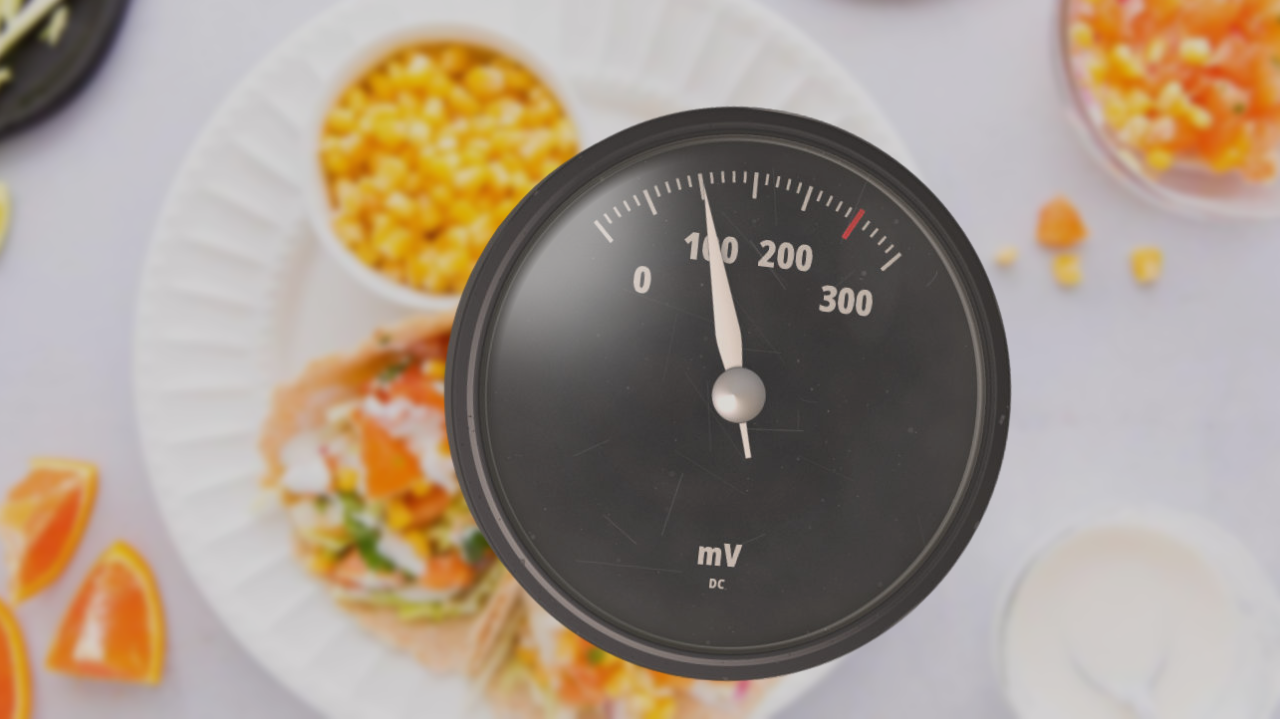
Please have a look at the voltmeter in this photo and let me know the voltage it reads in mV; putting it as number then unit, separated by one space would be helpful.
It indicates 100 mV
